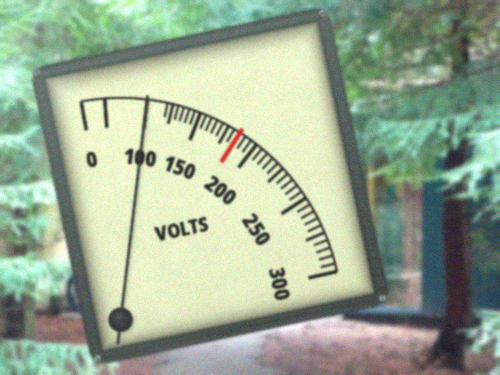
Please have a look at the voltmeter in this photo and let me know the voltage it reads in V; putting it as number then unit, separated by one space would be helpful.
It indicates 100 V
